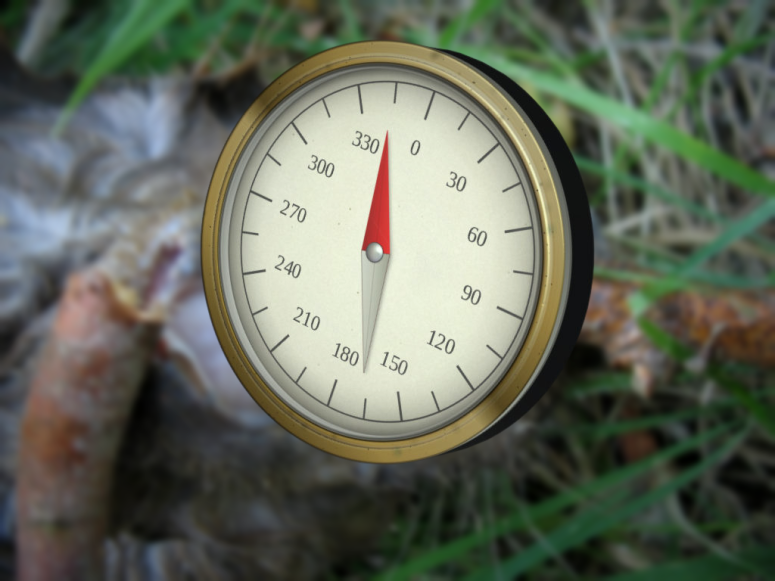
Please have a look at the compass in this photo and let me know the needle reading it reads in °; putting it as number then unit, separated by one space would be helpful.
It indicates 345 °
